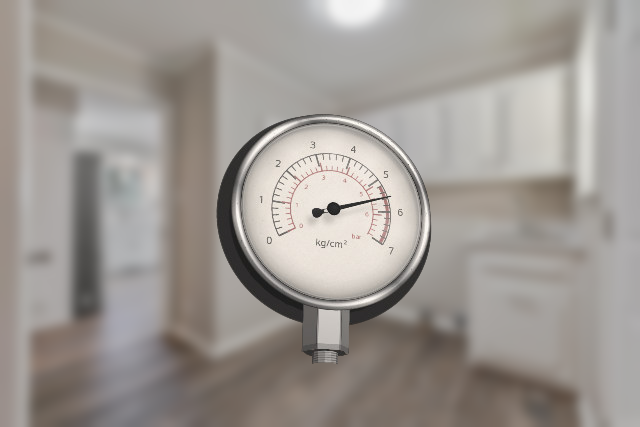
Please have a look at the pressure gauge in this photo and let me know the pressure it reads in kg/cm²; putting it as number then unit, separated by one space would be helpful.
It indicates 5.6 kg/cm²
